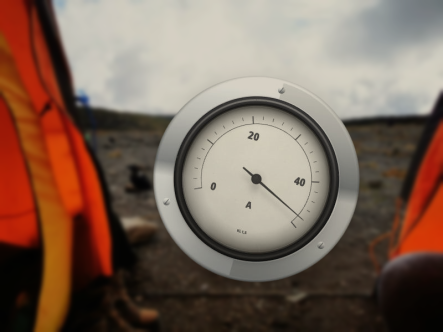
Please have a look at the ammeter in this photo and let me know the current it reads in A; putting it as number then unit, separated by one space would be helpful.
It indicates 48 A
